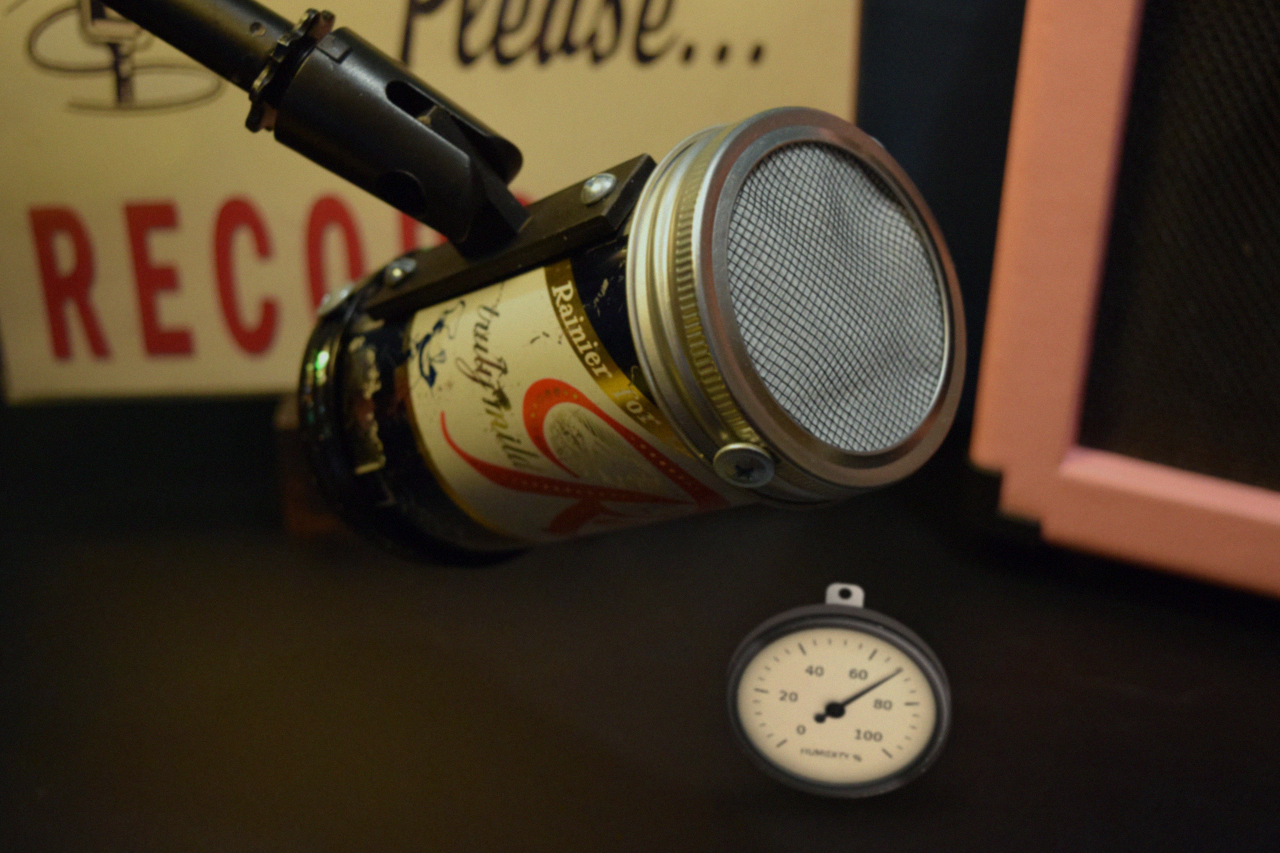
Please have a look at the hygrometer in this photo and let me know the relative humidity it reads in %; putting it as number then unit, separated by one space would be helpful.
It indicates 68 %
